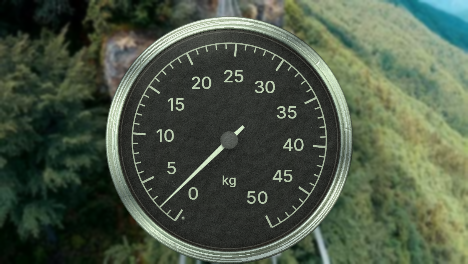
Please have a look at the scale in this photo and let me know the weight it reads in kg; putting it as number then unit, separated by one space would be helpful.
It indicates 2 kg
